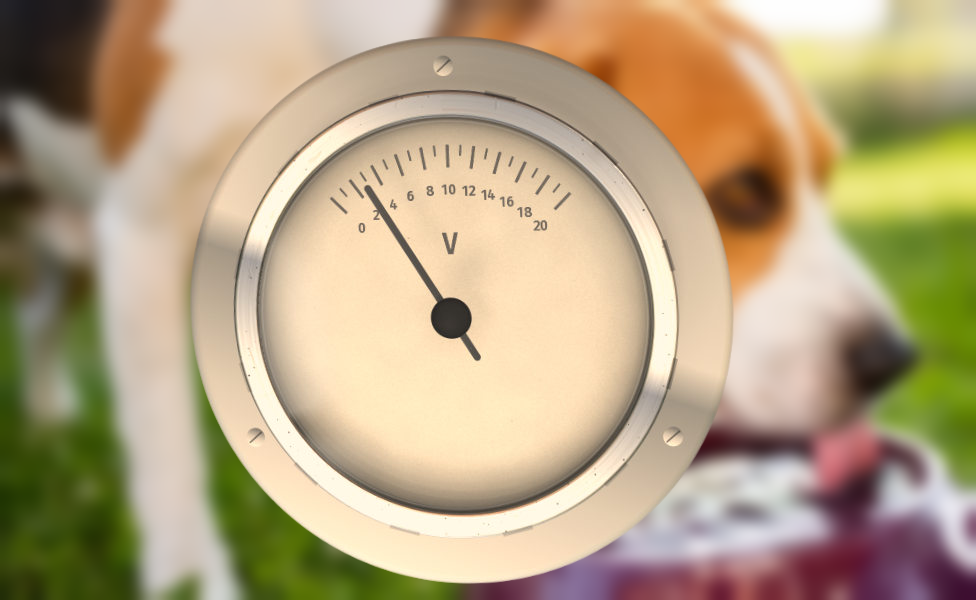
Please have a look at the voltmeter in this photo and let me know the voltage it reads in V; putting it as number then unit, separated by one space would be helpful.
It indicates 3 V
